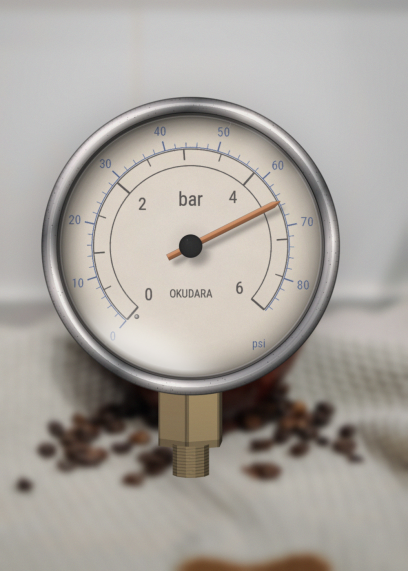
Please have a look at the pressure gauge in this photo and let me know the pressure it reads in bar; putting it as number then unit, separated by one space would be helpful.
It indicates 4.5 bar
